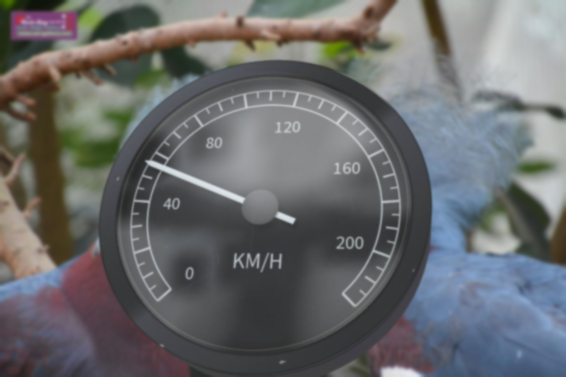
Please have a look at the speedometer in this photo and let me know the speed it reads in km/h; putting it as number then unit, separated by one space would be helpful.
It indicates 55 km/h
